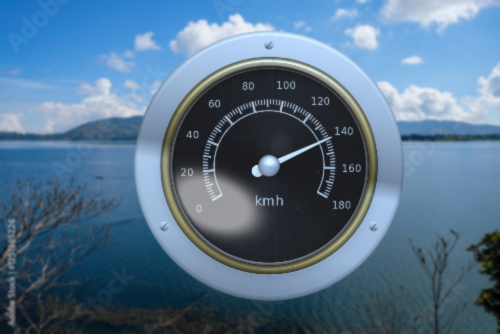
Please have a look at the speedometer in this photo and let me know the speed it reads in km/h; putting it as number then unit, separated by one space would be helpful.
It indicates 140 km/h
